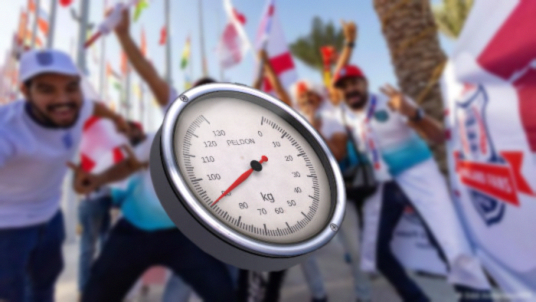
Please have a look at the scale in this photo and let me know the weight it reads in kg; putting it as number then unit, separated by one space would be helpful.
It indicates 90 kg
